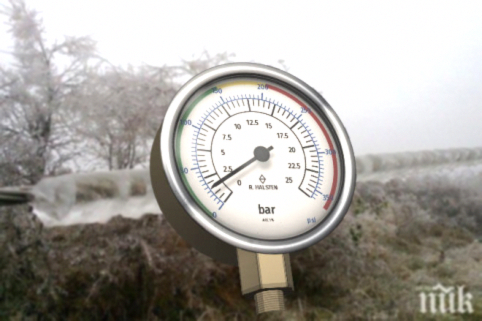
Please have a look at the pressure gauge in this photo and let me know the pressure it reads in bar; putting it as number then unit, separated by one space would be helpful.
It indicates 1.5 bar
